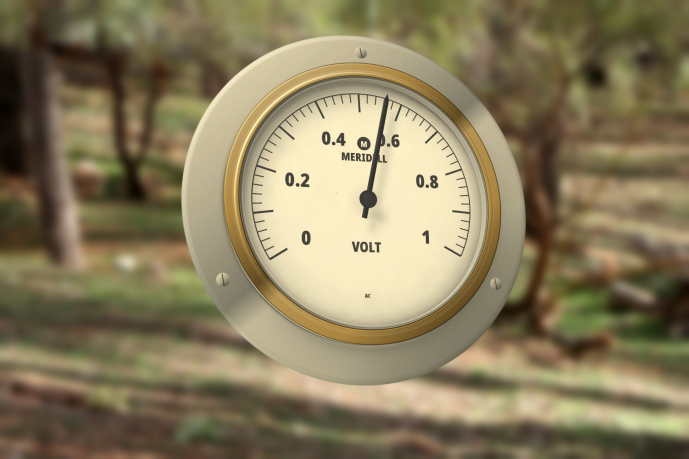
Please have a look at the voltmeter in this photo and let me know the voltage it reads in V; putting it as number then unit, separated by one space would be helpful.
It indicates 0.56 V
